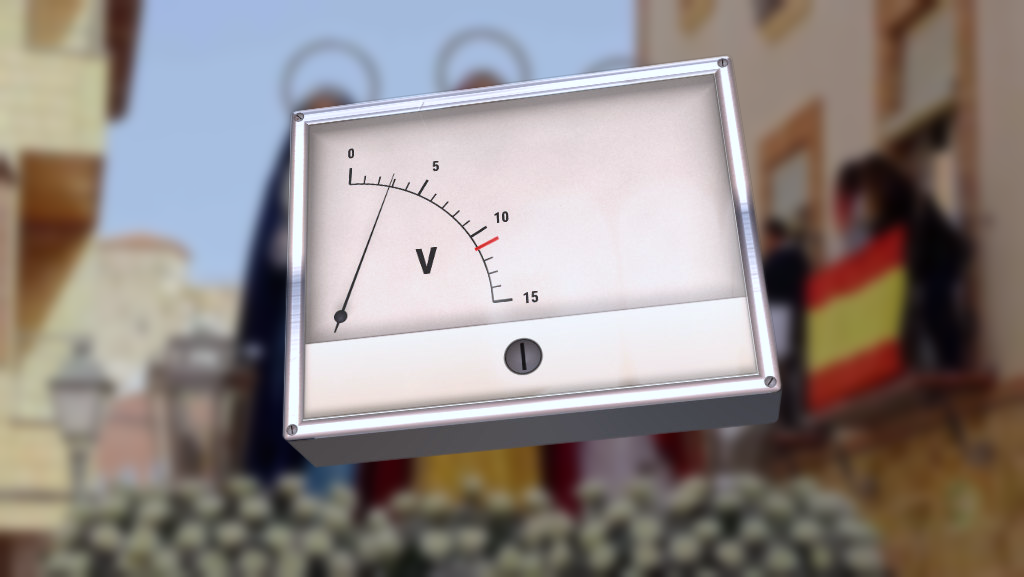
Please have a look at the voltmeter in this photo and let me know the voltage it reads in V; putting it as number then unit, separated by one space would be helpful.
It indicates 3 V
